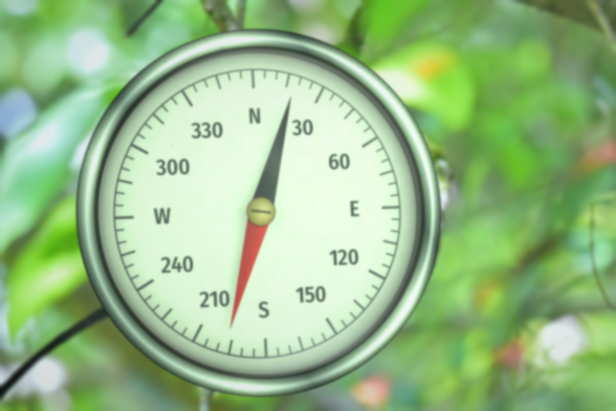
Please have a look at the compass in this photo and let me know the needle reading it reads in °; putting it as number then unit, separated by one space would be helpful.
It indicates 197.5 °
